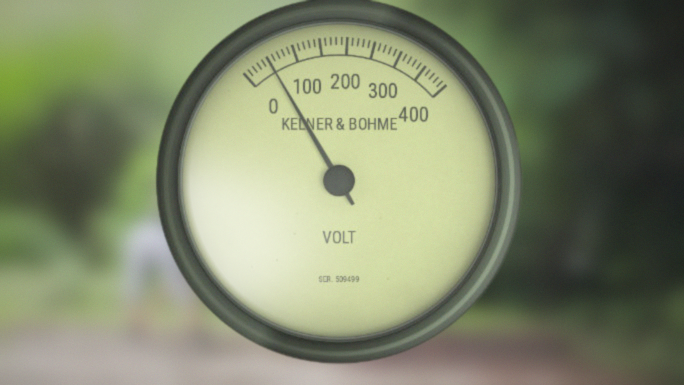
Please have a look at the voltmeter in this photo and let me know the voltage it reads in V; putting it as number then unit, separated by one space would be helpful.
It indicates 50 V
